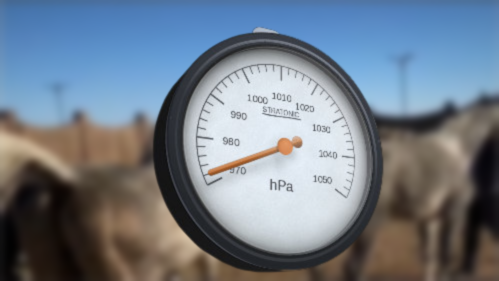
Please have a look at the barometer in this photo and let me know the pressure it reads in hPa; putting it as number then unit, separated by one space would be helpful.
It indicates 972 hPa
